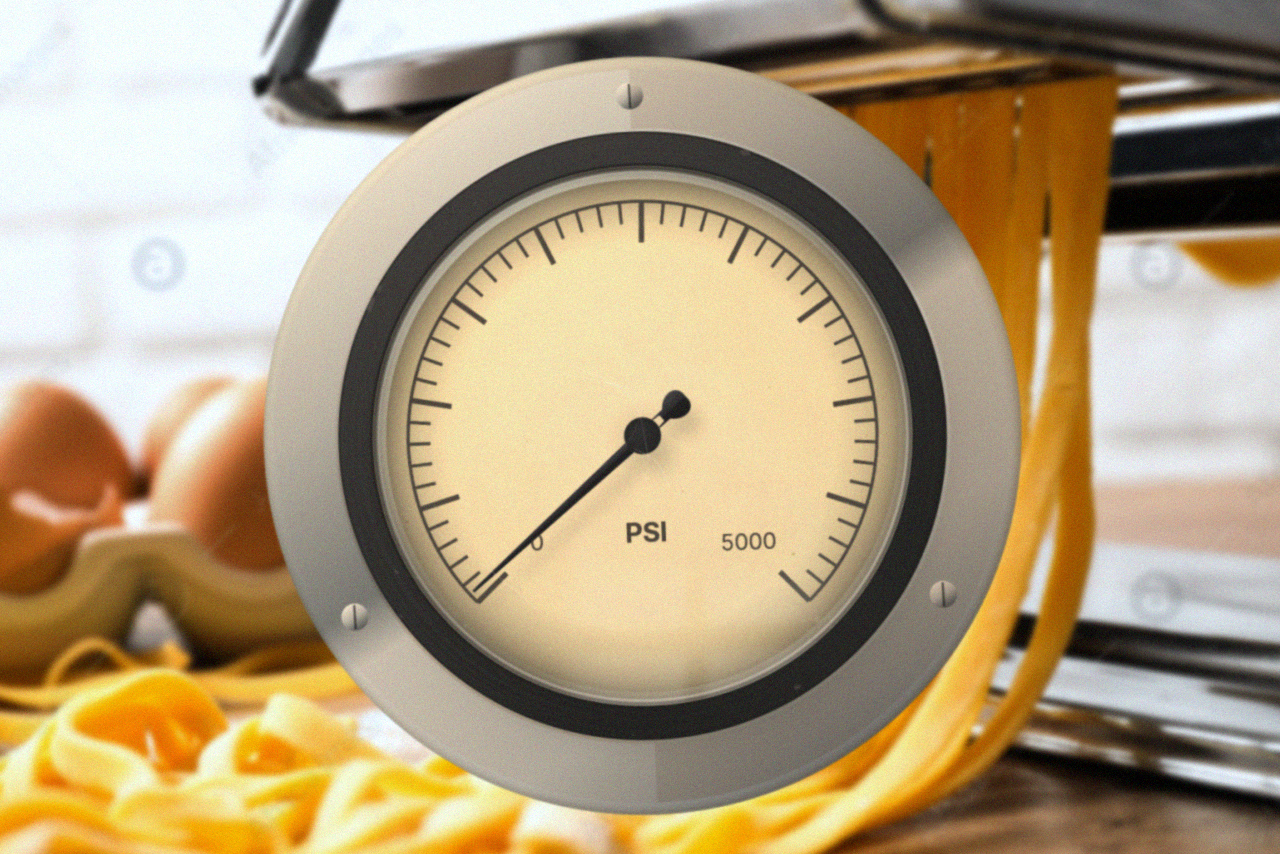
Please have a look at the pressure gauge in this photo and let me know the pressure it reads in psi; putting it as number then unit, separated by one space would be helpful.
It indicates 50 psi
